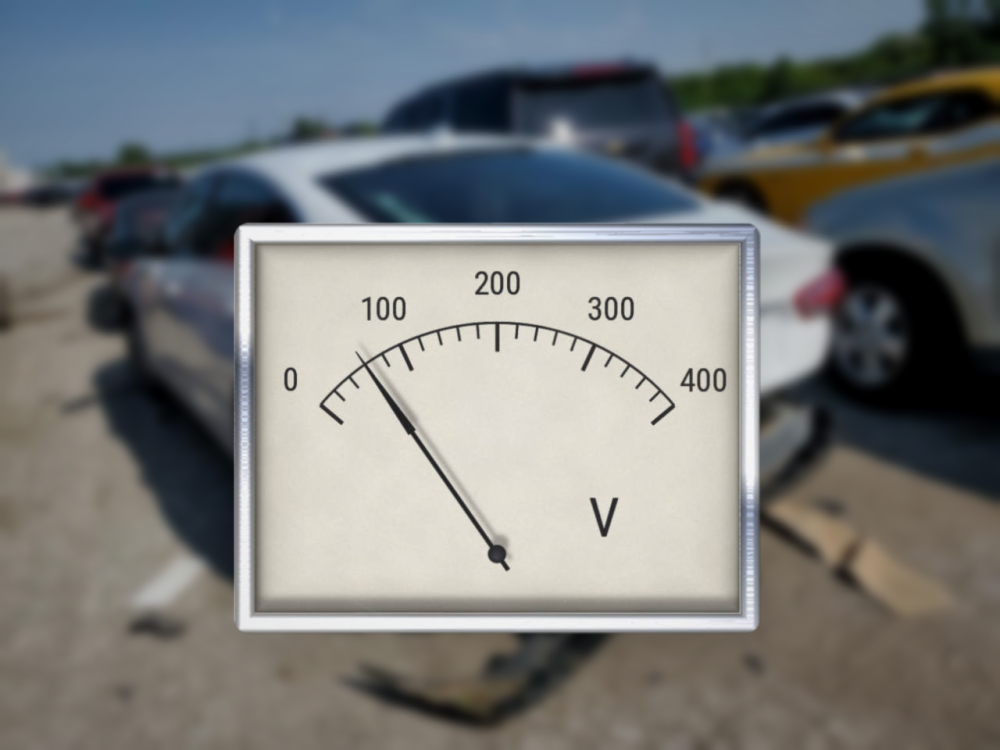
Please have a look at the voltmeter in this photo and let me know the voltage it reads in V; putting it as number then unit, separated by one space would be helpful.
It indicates 60 V
